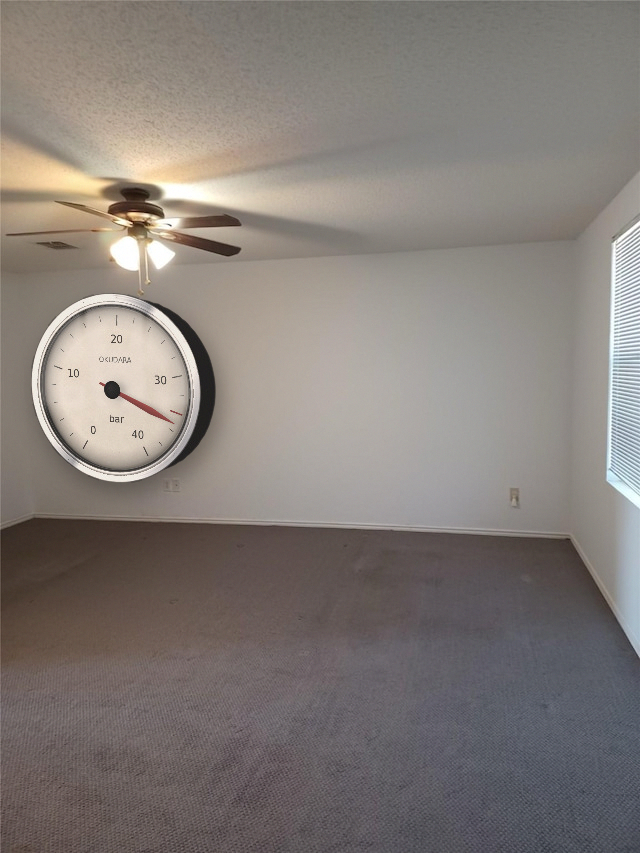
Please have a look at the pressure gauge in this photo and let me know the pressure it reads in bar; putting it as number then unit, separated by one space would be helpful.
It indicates 35 bar
